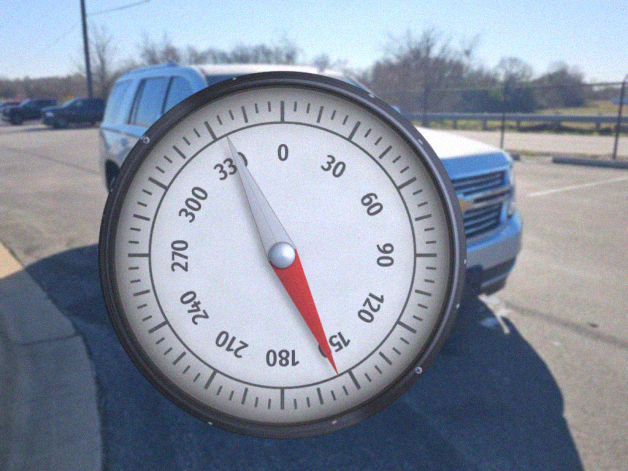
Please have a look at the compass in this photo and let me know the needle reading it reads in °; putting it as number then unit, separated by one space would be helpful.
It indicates 155 °
